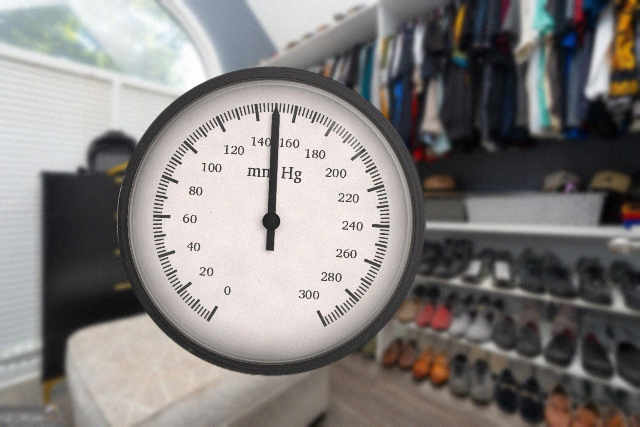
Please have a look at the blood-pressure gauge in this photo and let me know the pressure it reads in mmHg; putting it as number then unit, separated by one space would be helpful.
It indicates 150 mmHg
